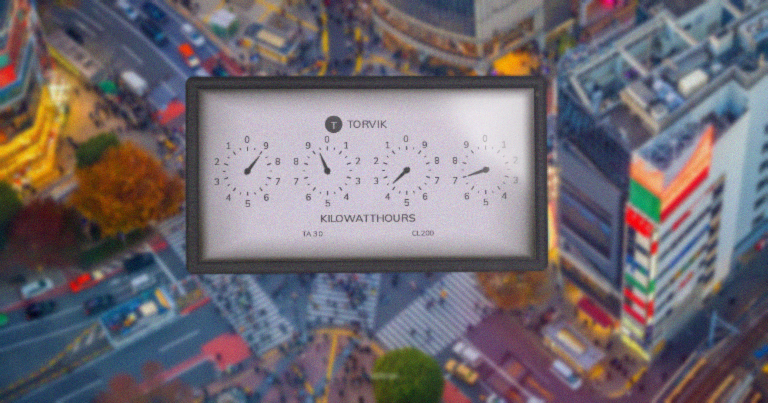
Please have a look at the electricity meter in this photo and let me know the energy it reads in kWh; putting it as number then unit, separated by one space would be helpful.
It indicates 8937 kWh
